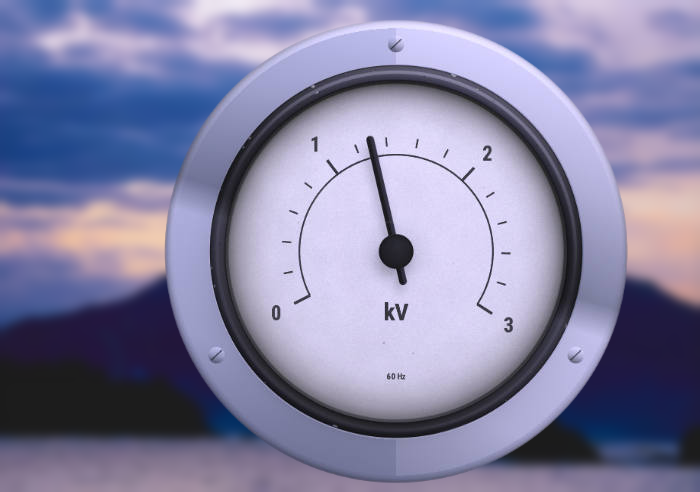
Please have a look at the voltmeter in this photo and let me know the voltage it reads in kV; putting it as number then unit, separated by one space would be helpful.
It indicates 1.3 kV
